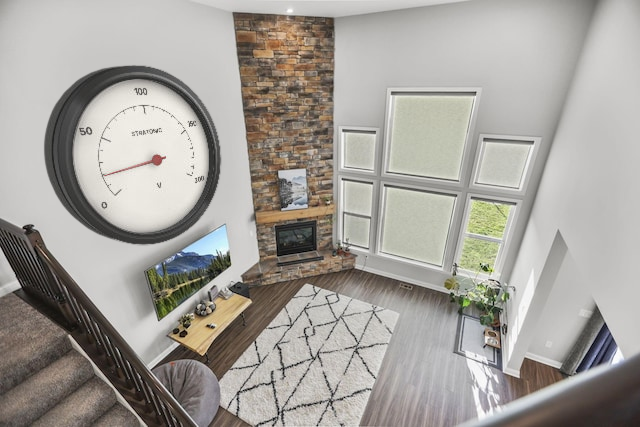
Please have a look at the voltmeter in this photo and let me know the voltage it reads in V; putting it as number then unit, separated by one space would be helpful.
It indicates 20 V
